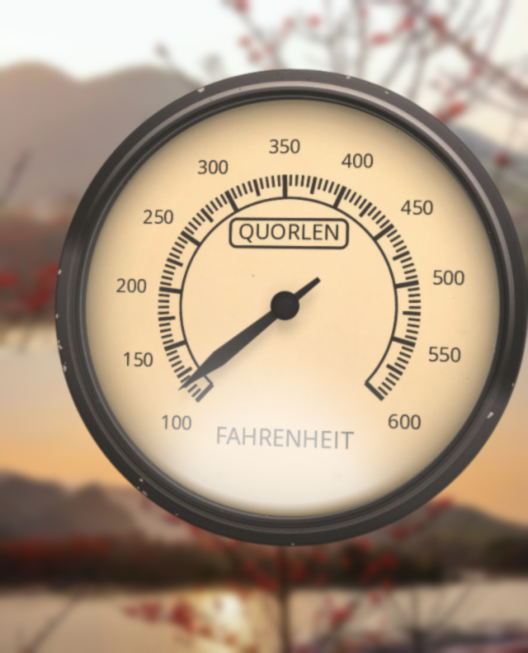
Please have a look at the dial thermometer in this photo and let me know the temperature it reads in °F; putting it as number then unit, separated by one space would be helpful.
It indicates 115 °F
